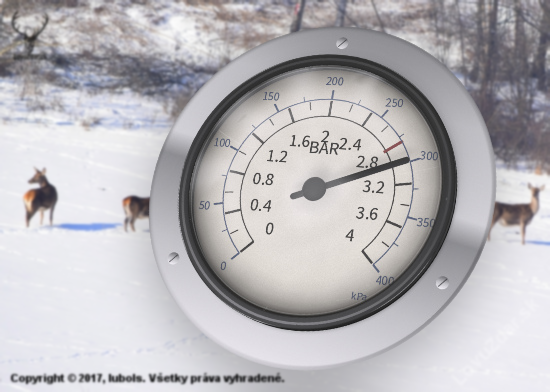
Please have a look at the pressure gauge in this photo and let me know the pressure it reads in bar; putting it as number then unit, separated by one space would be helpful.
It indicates 3 bar
